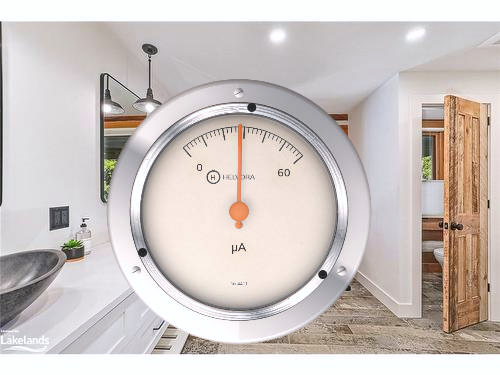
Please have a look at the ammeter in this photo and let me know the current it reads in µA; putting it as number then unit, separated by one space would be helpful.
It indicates 28 µA
